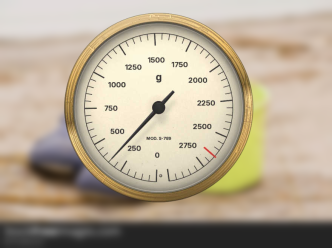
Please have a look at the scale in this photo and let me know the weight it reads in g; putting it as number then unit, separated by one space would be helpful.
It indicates 350 g
